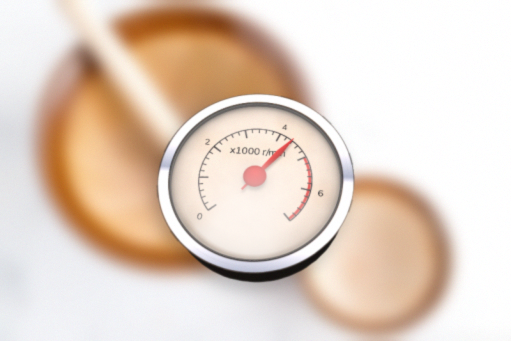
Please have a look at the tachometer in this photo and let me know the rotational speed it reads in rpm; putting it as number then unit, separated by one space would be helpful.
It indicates 4400 rpm
